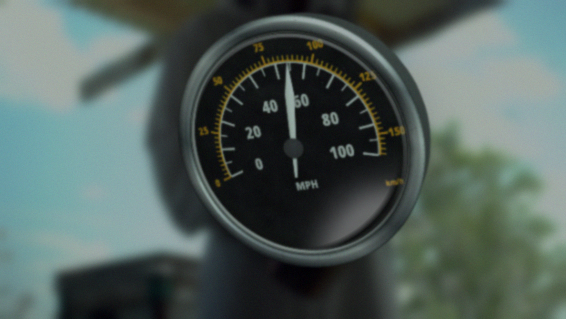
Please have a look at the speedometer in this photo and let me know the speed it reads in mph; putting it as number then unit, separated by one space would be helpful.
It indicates 55 mph
